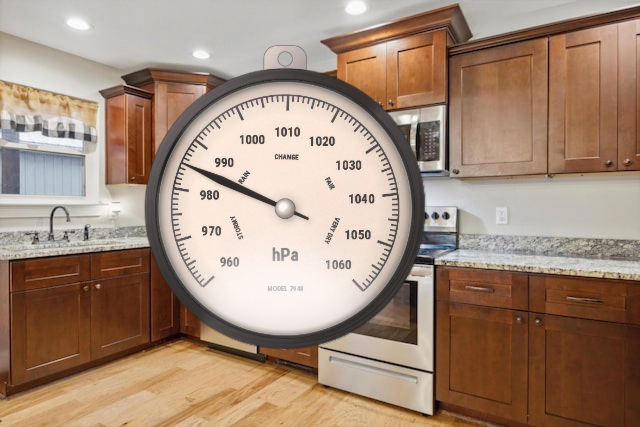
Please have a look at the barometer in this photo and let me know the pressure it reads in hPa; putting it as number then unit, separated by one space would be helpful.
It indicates 985 hPa
